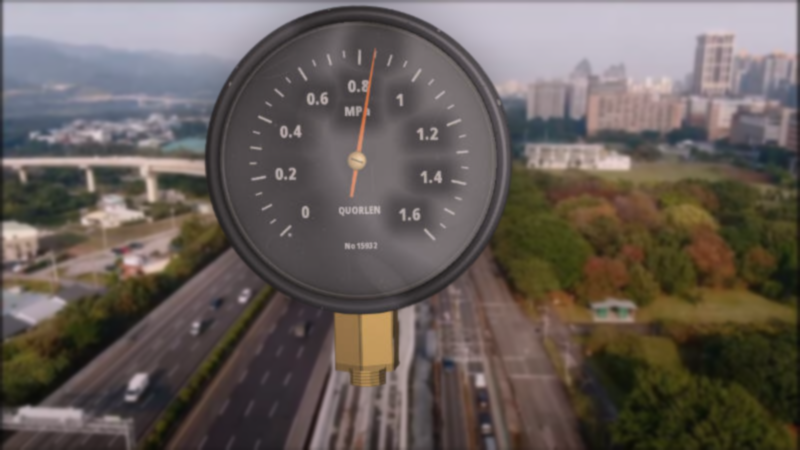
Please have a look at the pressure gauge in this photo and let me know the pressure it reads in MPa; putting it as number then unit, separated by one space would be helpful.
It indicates 0.85 MPa
